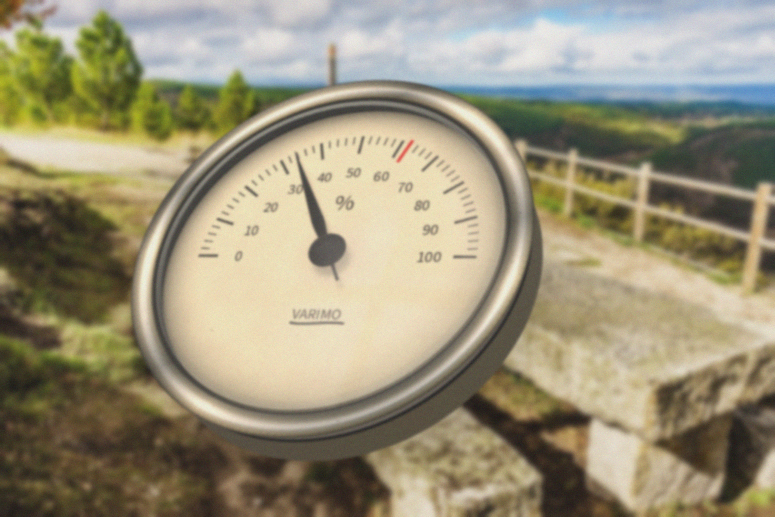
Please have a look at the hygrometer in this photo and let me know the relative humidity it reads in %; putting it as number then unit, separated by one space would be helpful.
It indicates 34 %
